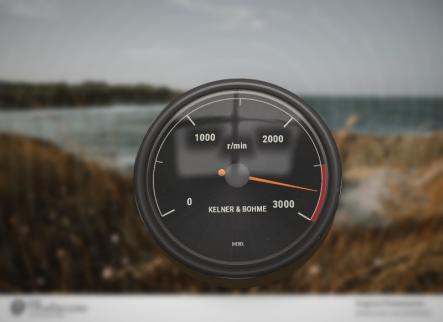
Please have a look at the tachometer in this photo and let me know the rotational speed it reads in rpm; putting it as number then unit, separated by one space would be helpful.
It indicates 2750 rpm
